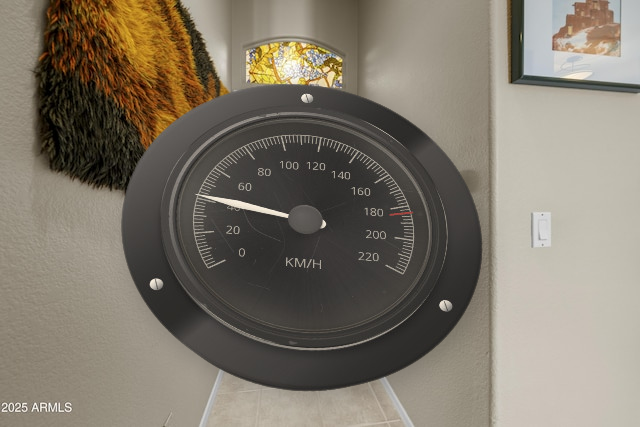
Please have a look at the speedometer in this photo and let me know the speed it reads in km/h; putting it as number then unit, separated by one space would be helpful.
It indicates 40 km/h
